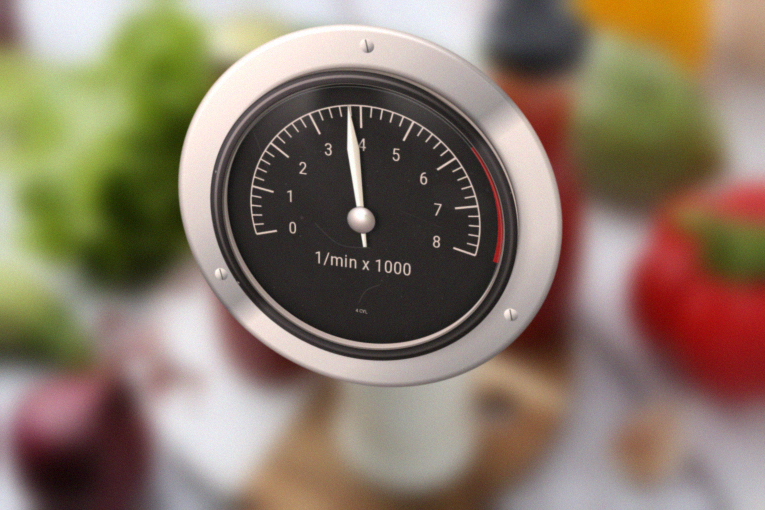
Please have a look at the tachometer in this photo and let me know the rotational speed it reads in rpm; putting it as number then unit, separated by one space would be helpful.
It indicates 3800 rpm
